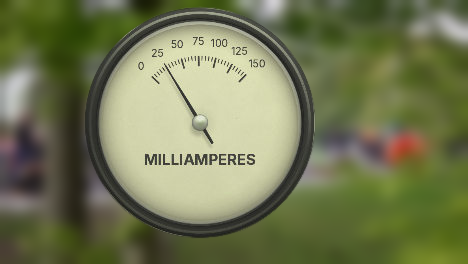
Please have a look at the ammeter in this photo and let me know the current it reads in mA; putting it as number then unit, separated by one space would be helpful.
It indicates 25 mA
